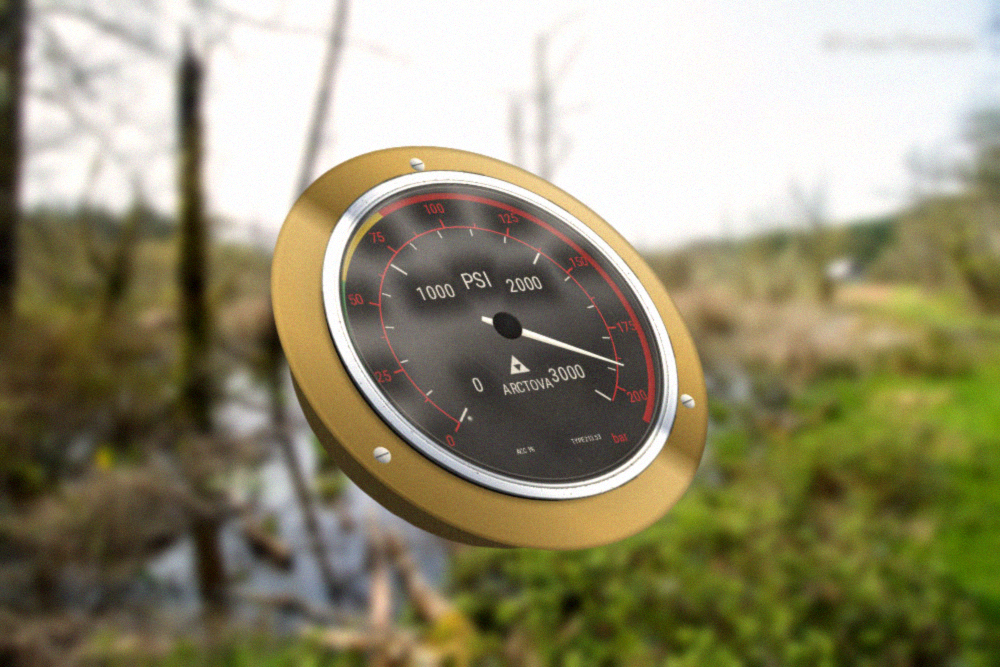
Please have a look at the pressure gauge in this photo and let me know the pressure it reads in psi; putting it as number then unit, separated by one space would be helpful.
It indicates 2800 psi
